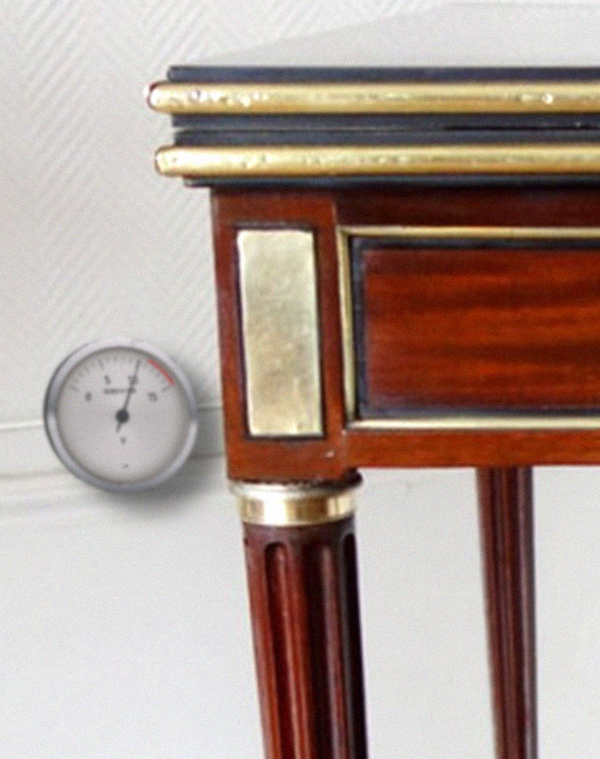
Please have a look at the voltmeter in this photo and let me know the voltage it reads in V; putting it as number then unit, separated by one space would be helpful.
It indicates 10 V
